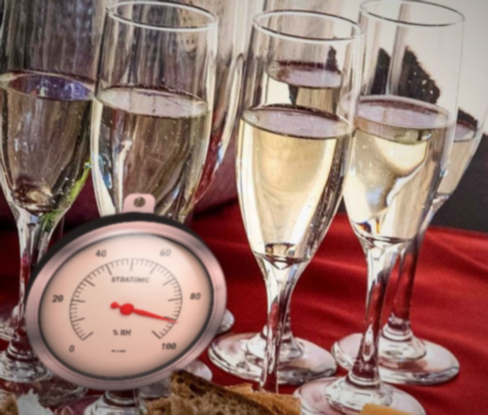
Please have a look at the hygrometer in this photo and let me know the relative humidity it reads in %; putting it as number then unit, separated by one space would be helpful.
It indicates 90 %
